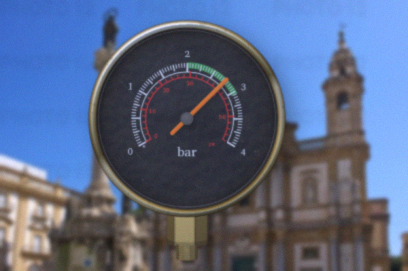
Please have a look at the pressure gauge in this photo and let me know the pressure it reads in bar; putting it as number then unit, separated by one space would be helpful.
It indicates 2.75 bar
